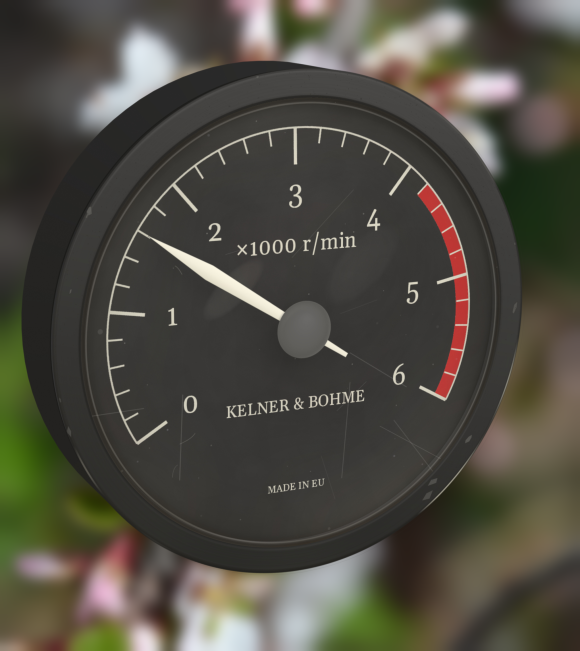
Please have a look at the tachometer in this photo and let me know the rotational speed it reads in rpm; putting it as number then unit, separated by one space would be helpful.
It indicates 1600 rpm
